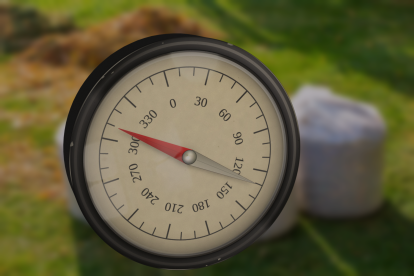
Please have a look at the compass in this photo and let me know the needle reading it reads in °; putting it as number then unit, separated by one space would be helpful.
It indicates 310 °
